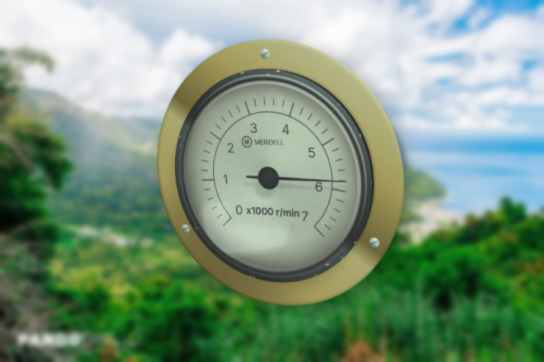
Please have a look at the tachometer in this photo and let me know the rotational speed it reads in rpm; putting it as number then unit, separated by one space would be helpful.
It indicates 5800 rpm
